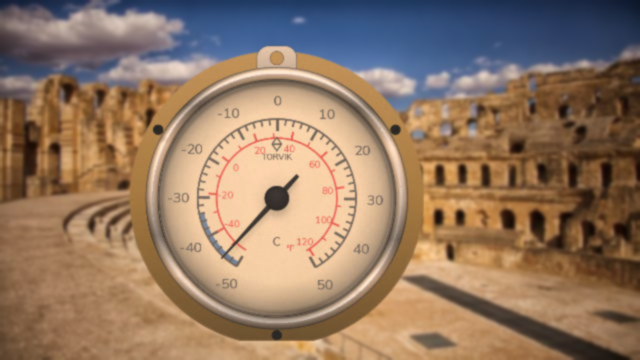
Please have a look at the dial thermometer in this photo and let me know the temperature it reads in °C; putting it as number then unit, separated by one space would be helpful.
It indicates -46 °C
